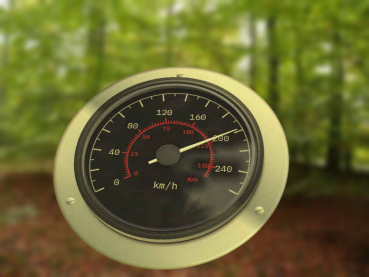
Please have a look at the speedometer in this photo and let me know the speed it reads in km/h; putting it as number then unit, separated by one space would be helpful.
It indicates 200 km/h
